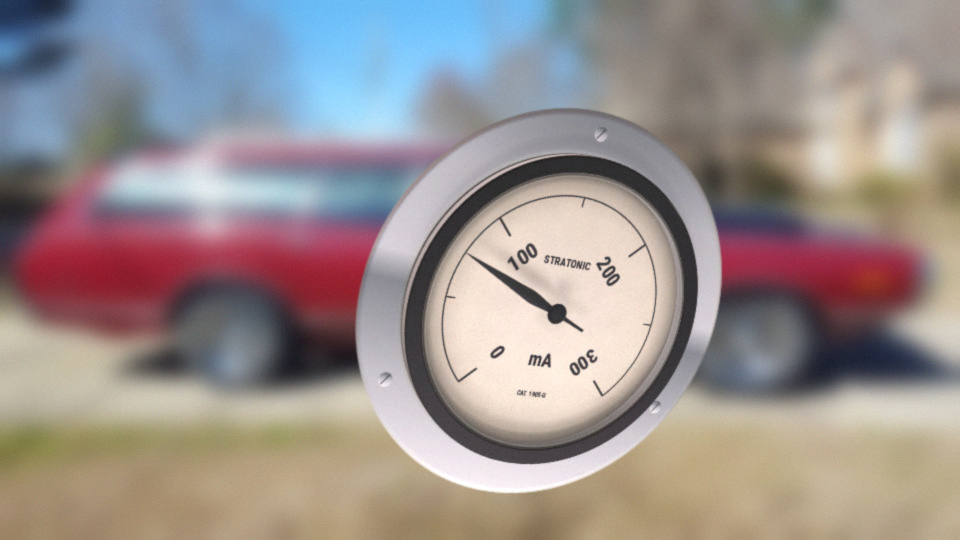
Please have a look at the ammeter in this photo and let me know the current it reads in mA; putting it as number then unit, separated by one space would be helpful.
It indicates 75 mA
